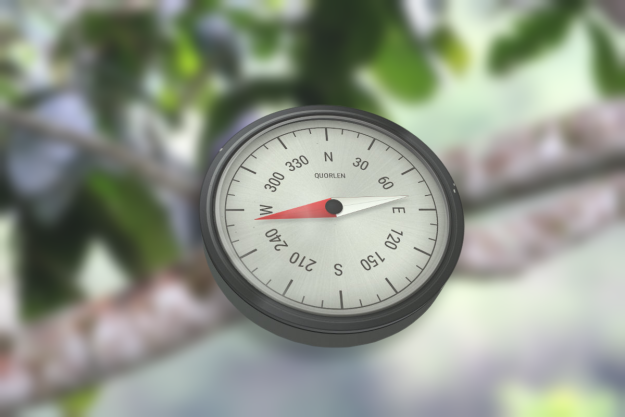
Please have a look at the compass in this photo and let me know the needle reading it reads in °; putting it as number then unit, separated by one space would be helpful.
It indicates 260 °
